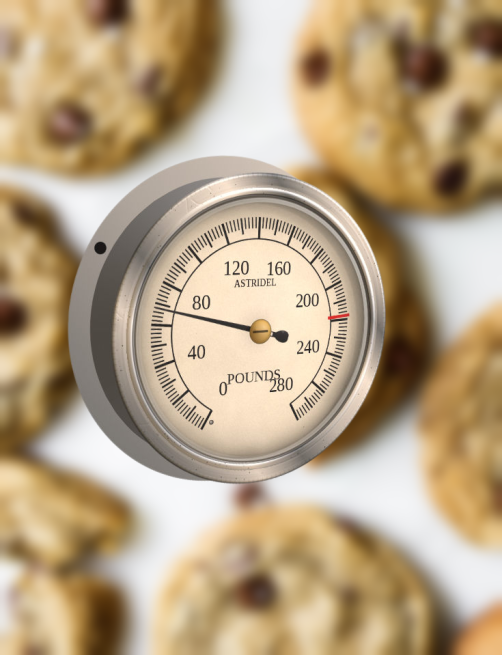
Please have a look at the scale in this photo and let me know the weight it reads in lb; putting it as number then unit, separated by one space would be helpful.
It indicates 68 lb
